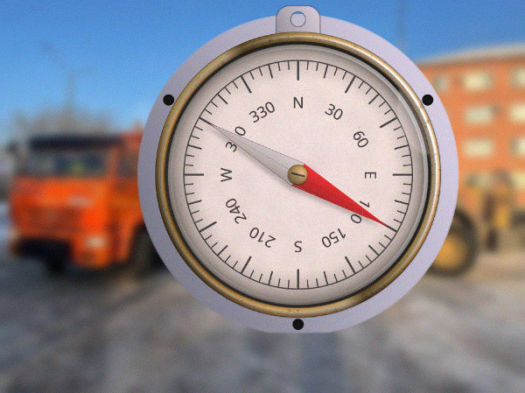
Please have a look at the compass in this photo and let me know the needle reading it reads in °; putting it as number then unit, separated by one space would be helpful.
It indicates 120 °
